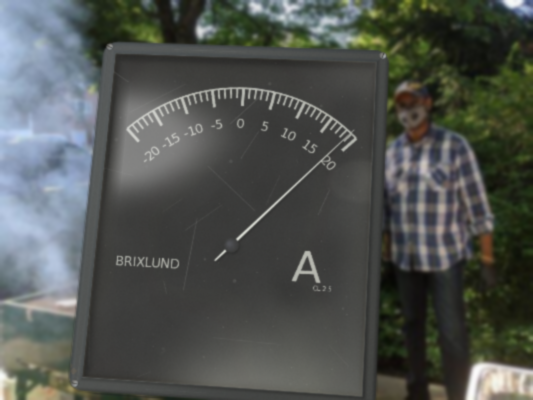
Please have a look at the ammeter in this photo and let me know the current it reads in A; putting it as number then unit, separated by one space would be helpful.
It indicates 19 A
